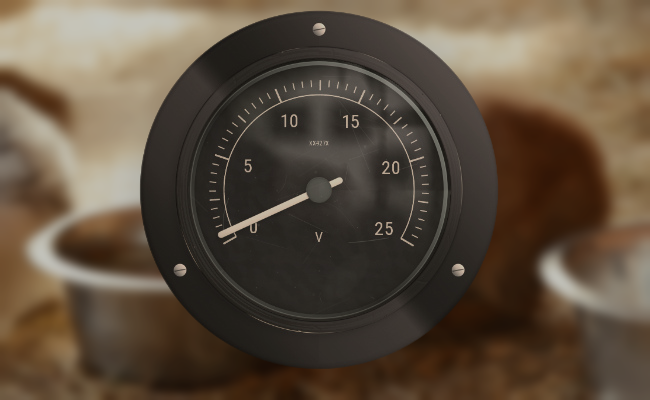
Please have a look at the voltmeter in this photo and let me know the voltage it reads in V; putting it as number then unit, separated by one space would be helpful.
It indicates 0.5 V
